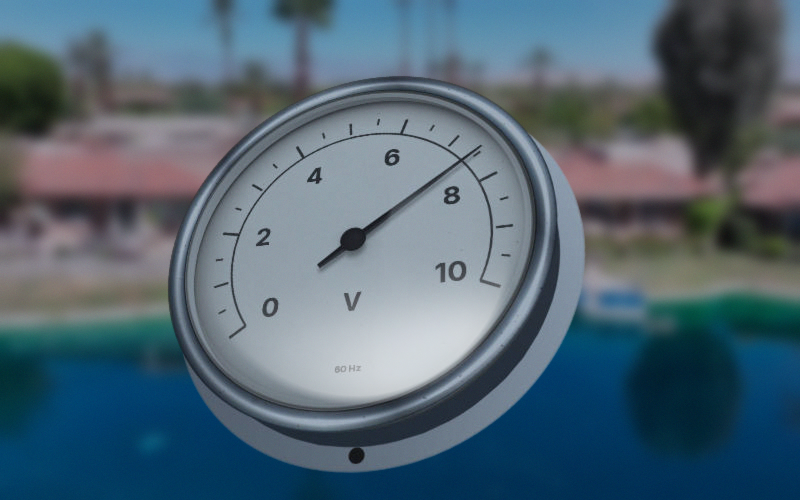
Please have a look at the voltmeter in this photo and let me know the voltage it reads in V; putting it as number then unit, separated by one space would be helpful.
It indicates 7.5 V
